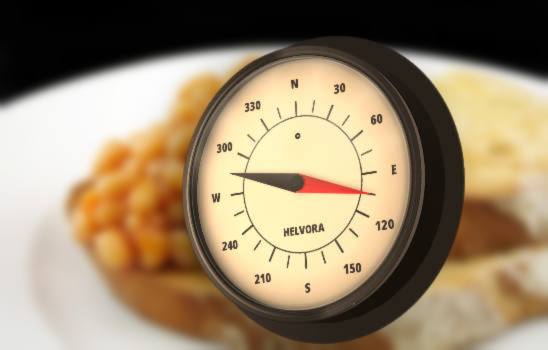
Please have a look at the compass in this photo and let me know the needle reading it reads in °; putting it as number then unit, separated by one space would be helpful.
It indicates 105 °
